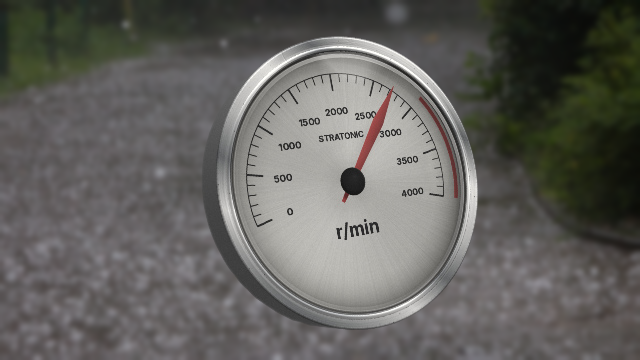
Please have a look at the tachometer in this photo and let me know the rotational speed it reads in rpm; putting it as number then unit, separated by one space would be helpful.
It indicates 2700 rpm
